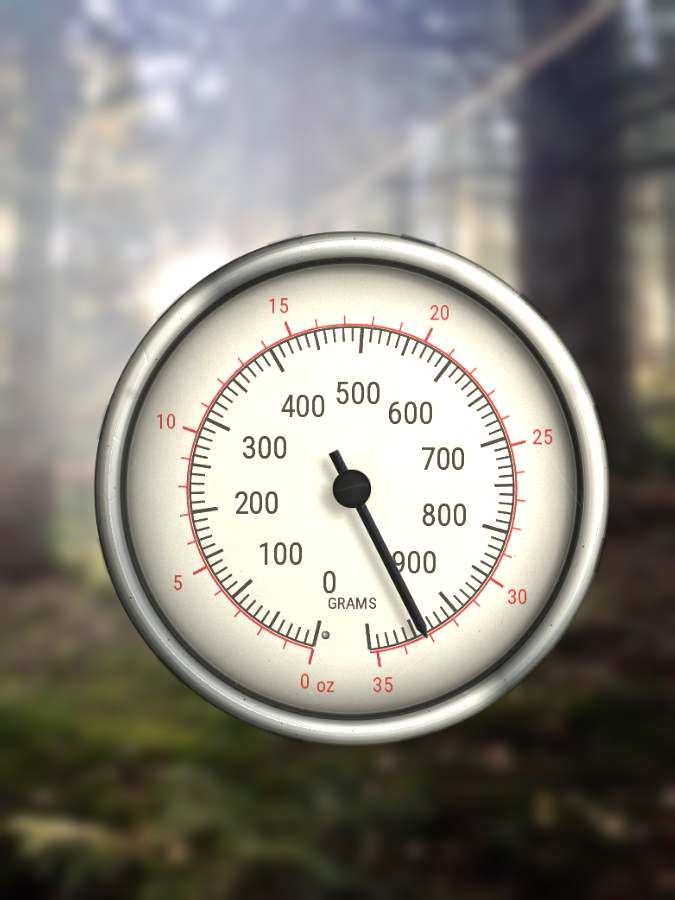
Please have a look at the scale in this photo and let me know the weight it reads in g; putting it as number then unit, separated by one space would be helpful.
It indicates 940 g
